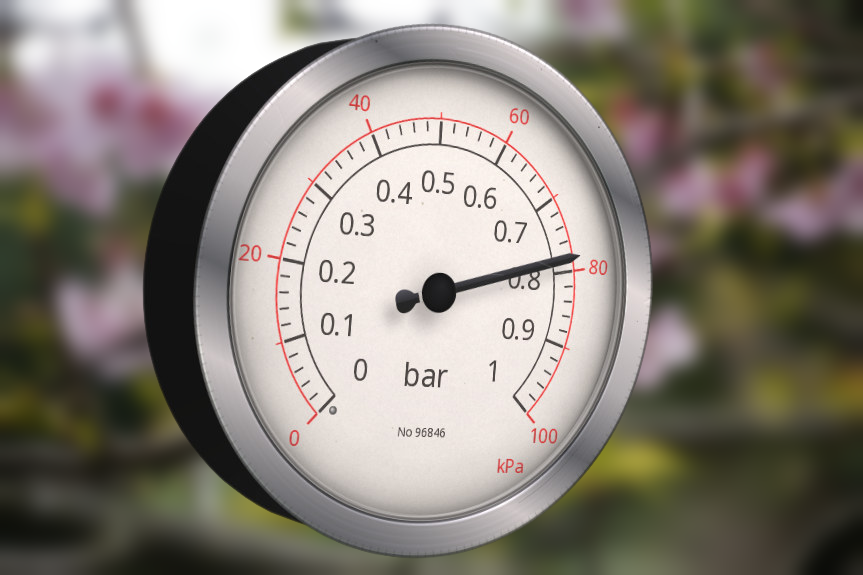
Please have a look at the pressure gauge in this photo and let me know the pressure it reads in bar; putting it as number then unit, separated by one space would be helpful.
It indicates 0.78 bar
